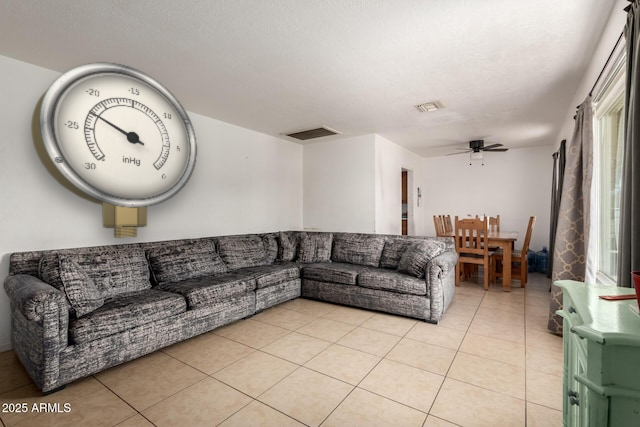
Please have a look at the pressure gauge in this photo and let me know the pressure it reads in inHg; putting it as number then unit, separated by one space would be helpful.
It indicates -22.5 inHg
